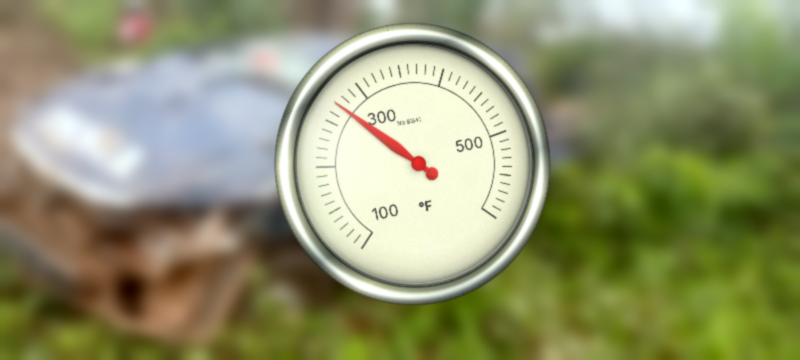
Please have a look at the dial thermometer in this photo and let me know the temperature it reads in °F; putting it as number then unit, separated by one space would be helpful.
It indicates 270 °F
